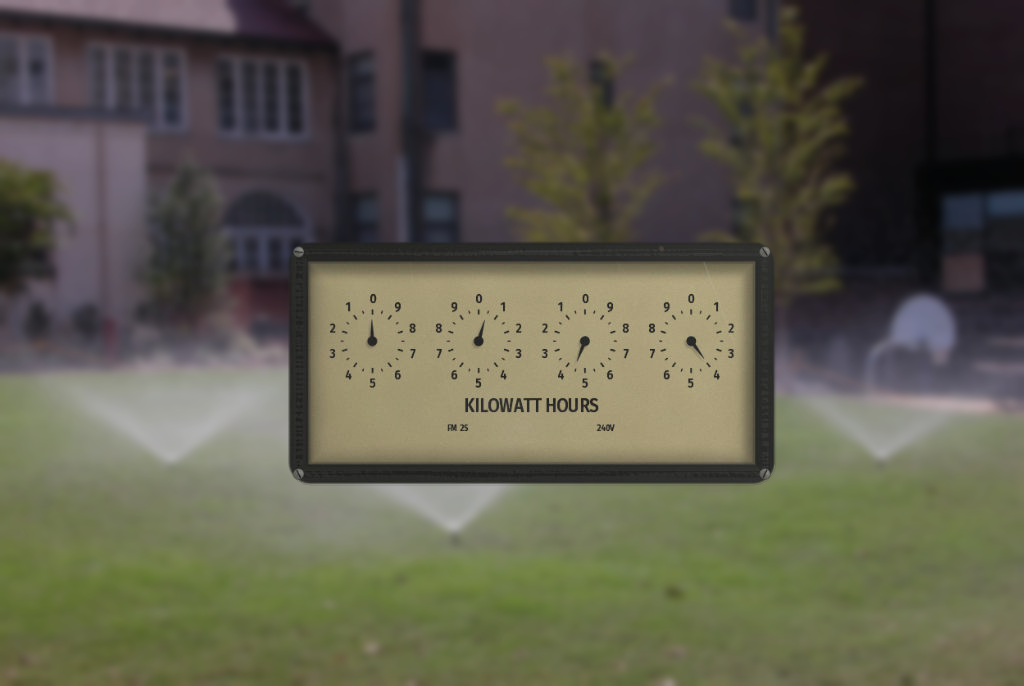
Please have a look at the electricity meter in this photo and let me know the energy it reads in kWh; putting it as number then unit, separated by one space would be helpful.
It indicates 44 kWh
